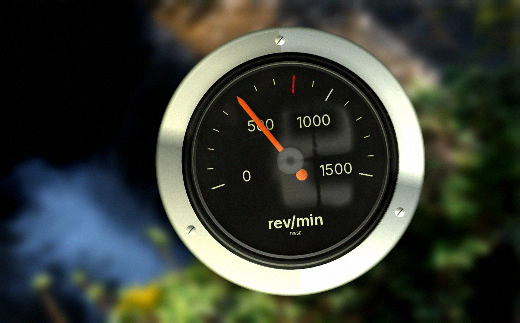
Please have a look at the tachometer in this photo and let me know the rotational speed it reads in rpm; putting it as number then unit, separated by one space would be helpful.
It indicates 500 rpm
